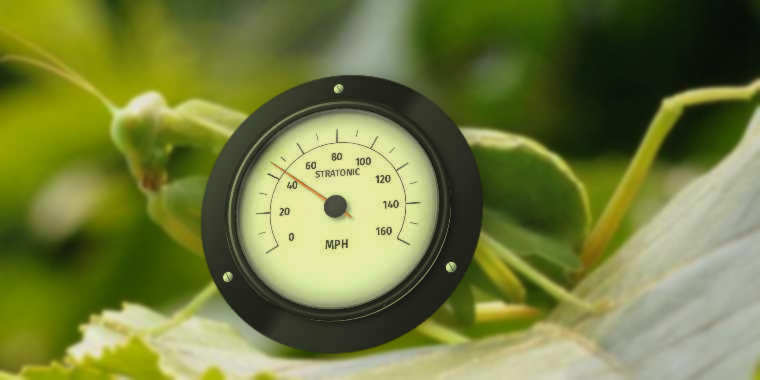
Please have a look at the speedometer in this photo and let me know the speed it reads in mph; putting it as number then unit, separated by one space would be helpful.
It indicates 45 mph
